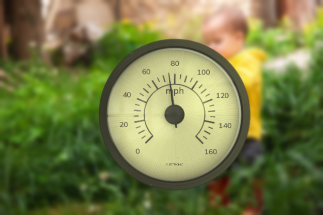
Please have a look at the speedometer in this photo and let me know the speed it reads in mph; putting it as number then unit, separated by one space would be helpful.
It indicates 75 mph
